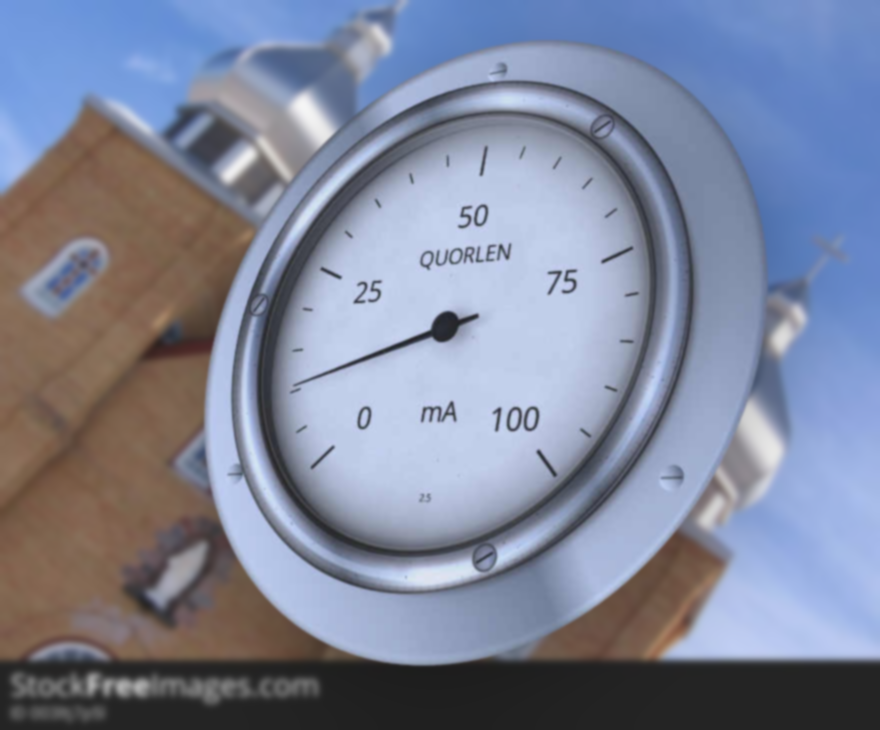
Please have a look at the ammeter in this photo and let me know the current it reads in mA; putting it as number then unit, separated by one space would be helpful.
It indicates 10 mA
